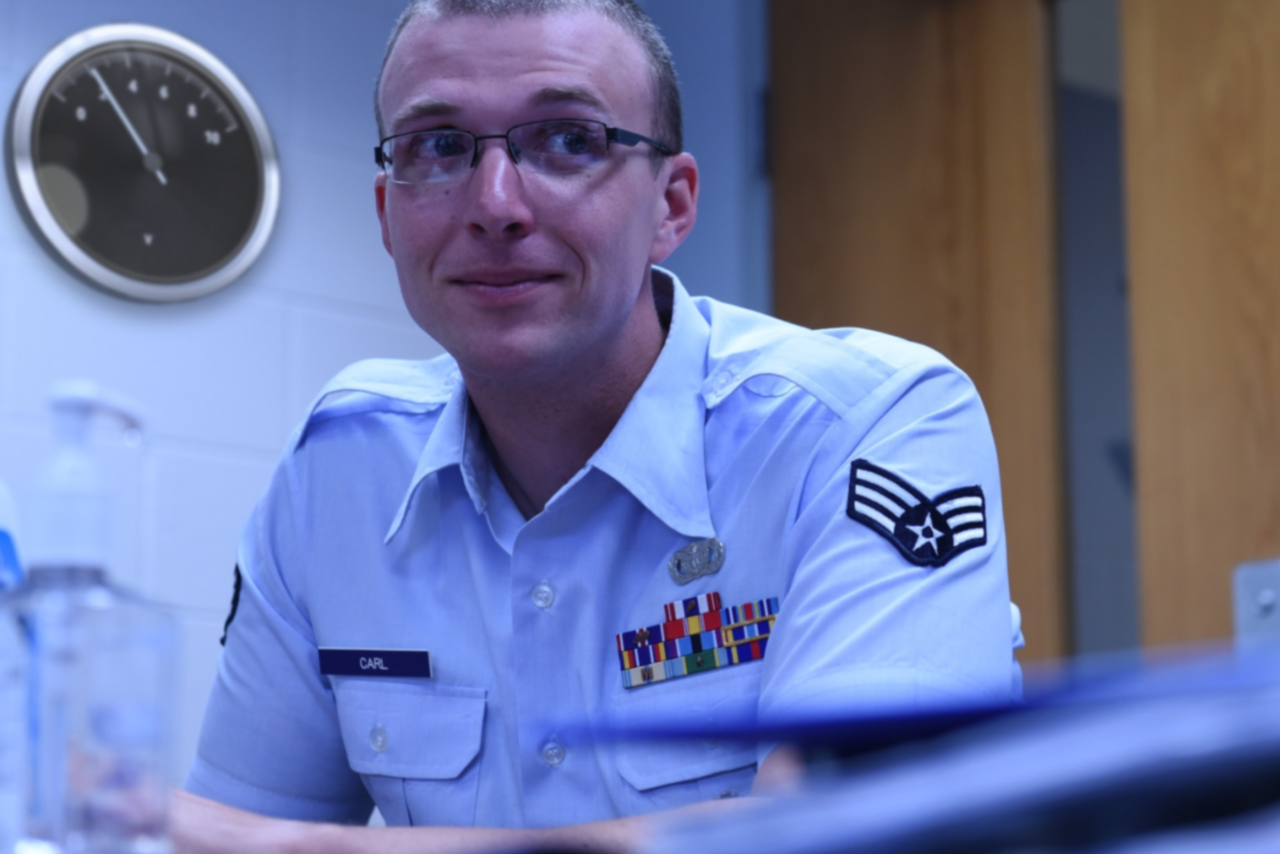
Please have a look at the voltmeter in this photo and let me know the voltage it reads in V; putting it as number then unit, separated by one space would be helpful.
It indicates 2 V
